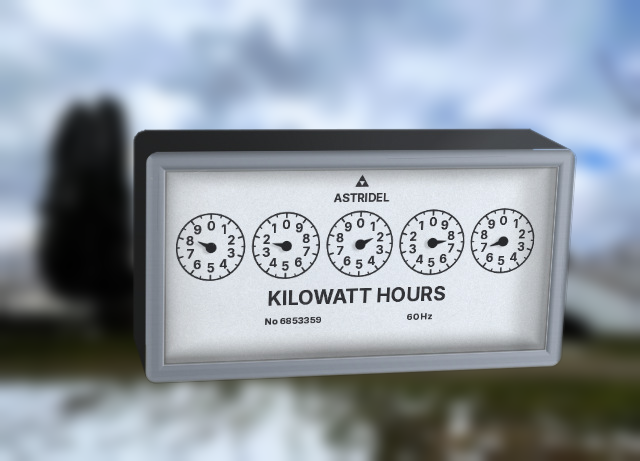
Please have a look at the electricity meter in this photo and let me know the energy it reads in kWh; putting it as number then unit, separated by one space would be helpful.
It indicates 82177 kWh
